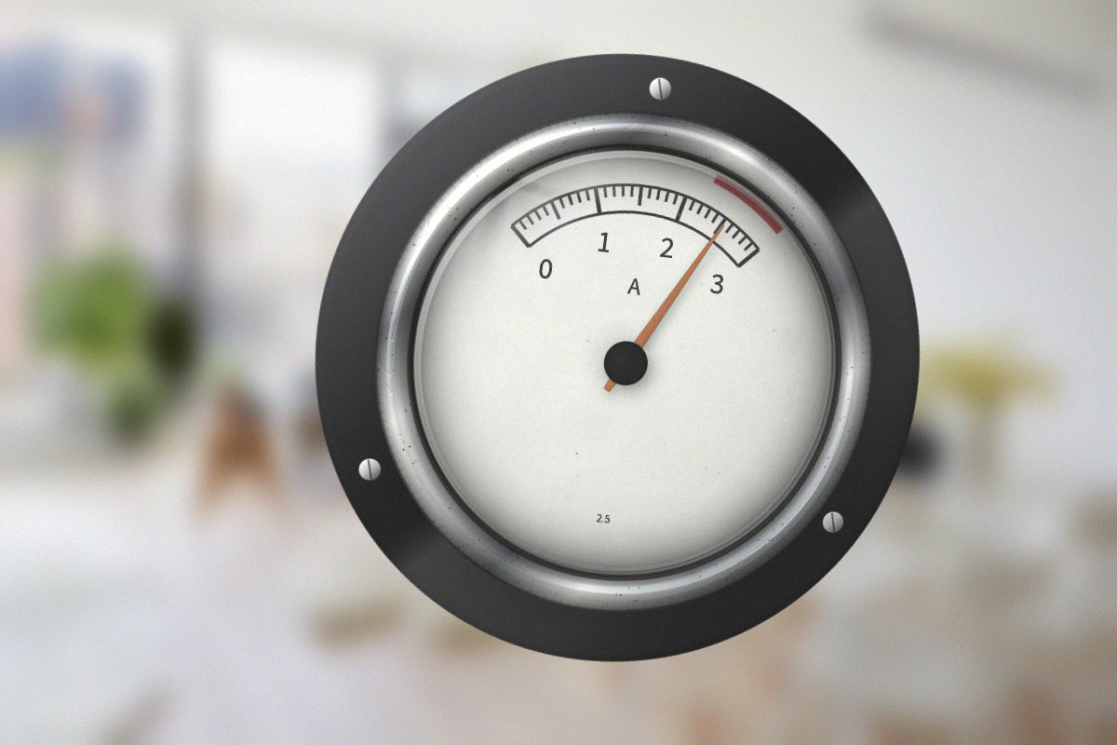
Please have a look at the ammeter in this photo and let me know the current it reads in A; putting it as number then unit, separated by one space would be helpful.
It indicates 2.5 A
